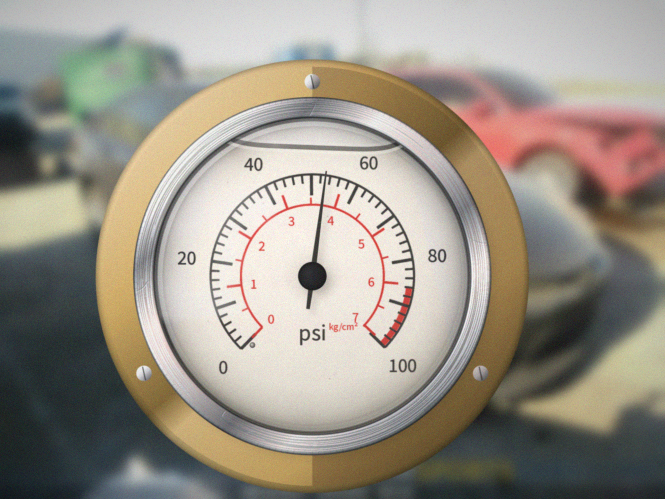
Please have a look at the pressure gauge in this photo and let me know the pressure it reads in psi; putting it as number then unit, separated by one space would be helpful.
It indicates 53 psi
